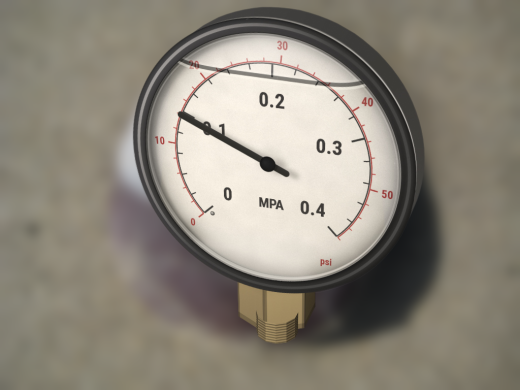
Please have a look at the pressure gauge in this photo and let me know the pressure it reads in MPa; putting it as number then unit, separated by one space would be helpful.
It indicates 0.1 MPa
